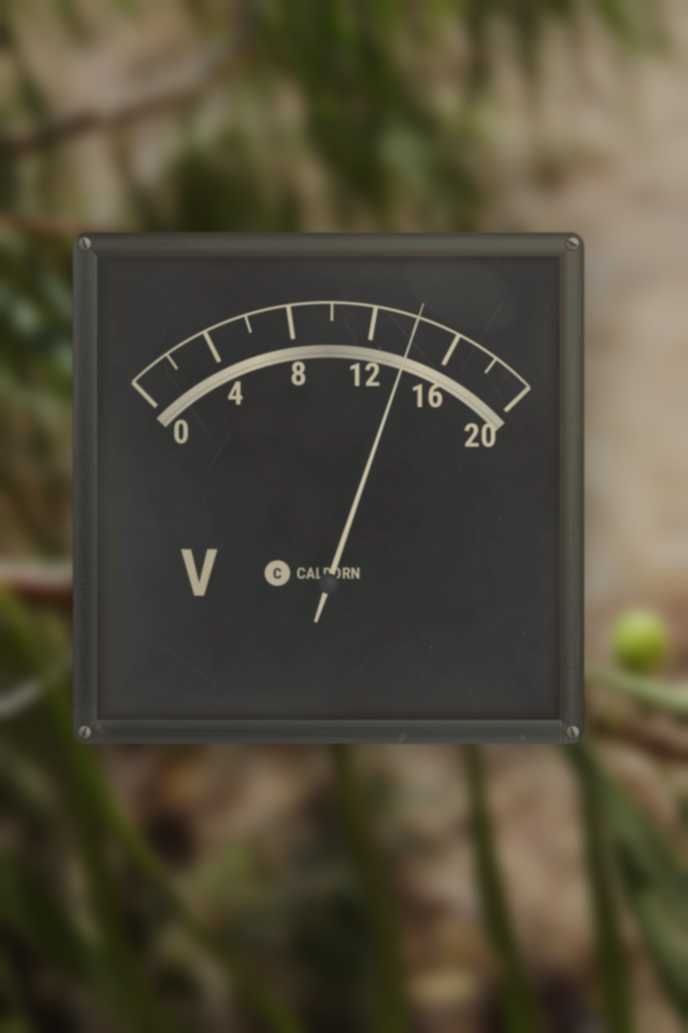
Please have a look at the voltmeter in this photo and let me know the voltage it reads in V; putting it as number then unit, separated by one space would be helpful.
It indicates 14 V
